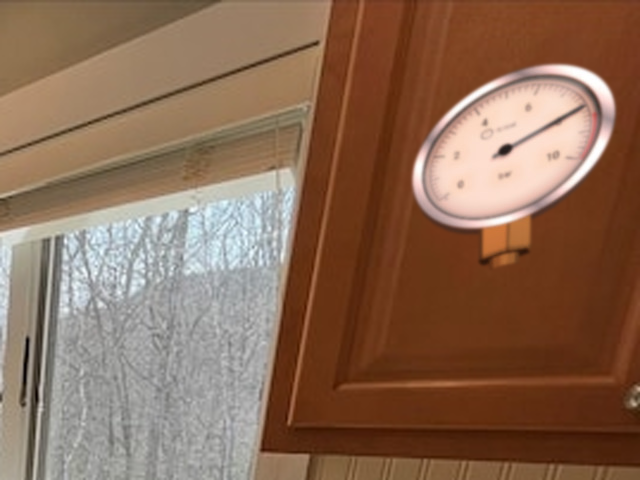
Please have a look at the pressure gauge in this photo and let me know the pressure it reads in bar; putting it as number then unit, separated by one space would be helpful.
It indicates 8 bar
